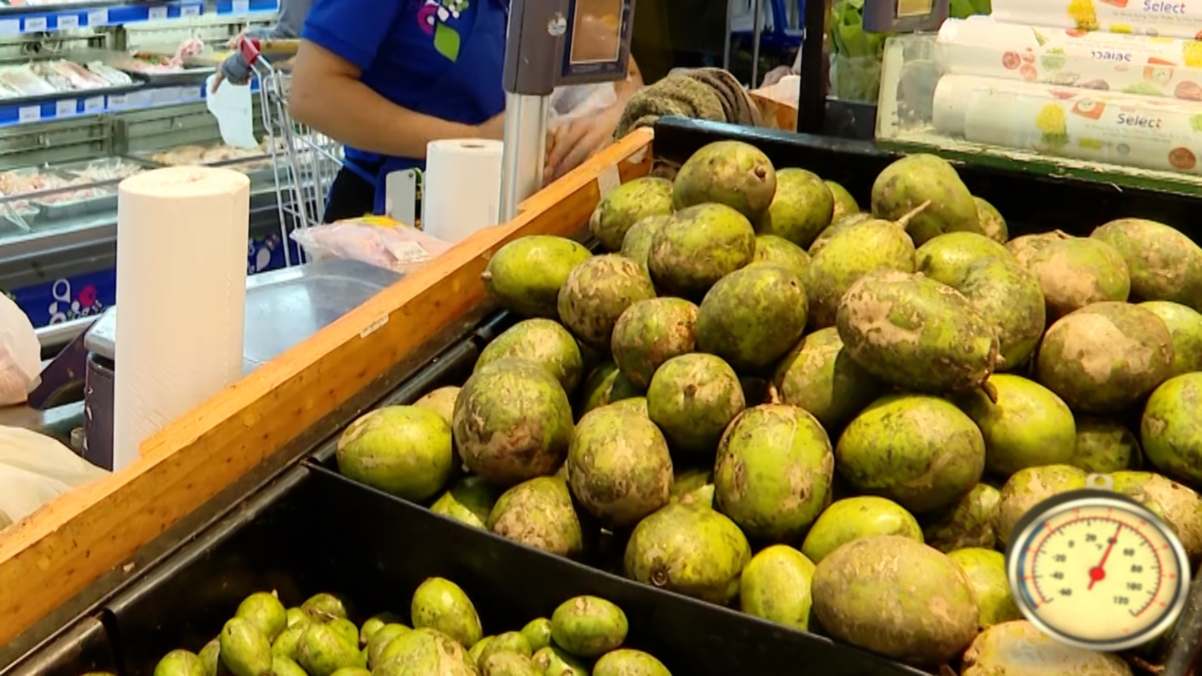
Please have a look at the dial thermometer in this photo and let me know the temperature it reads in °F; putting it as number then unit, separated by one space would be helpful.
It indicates 40 °F
